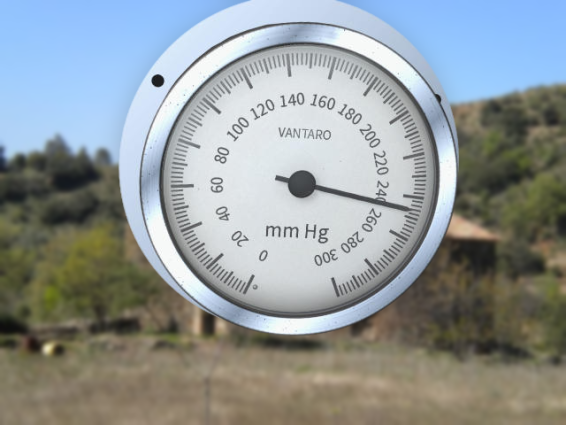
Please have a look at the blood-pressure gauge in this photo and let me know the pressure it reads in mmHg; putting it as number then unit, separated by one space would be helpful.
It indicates 246 mmHg
